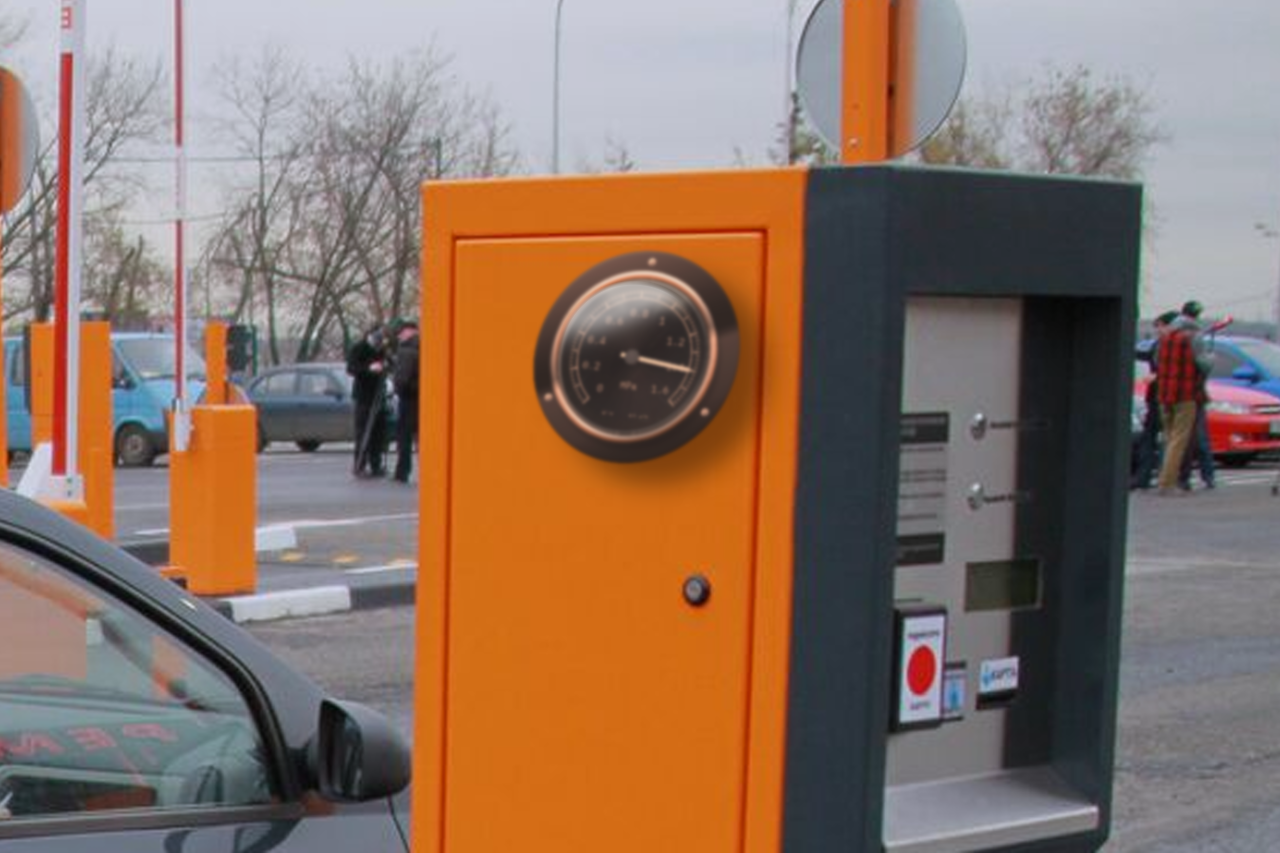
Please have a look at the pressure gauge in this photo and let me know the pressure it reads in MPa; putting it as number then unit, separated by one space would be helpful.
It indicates 1.4 MPa
